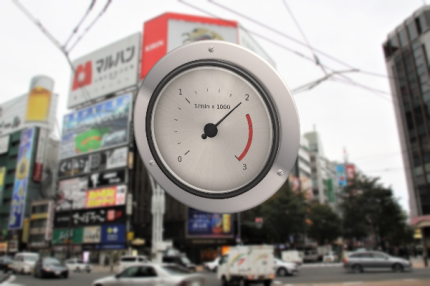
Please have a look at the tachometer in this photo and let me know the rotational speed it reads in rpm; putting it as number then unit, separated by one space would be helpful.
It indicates 2000 rpm
